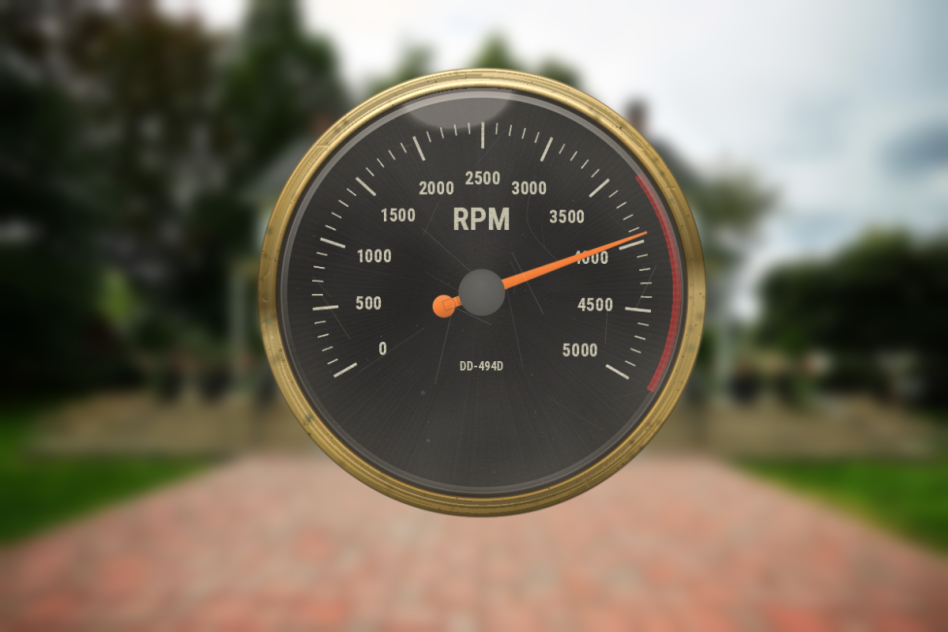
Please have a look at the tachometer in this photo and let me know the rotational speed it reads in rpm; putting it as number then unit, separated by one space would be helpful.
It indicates 3950 rpm
